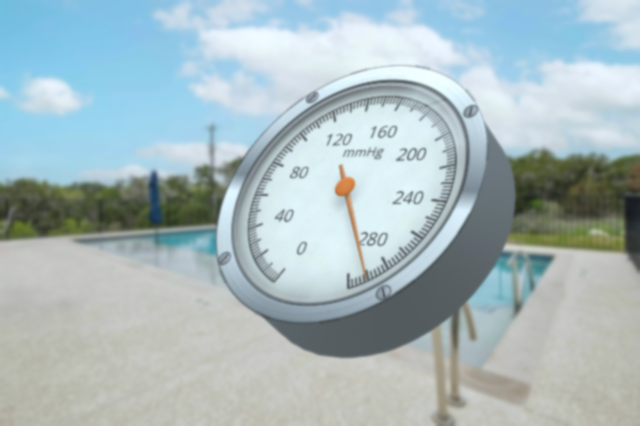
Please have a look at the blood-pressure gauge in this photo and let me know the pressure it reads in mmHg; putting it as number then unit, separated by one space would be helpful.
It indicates 290 mmHg
